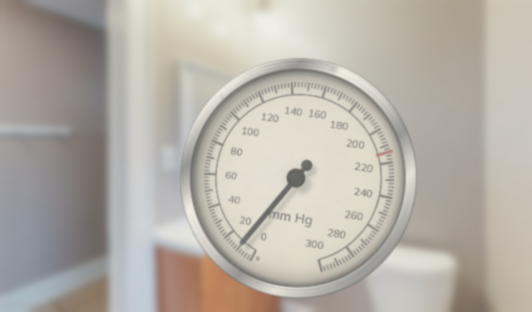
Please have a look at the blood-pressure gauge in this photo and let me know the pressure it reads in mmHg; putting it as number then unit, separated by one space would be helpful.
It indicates 10 mmHg
